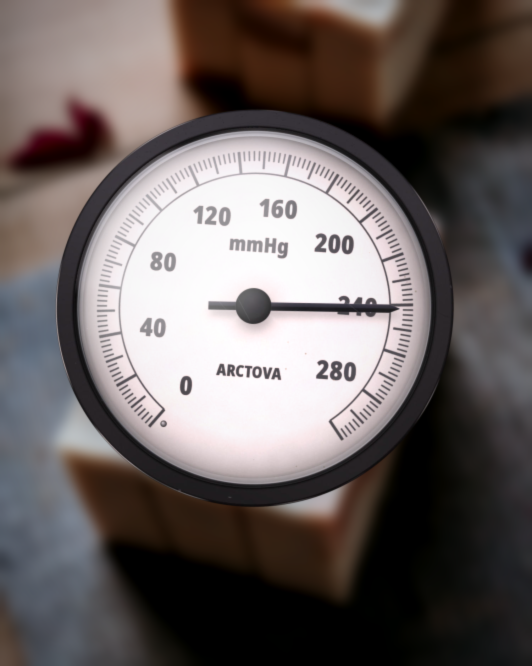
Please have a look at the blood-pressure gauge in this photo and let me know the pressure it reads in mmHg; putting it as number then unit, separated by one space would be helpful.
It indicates 242 mmHg
